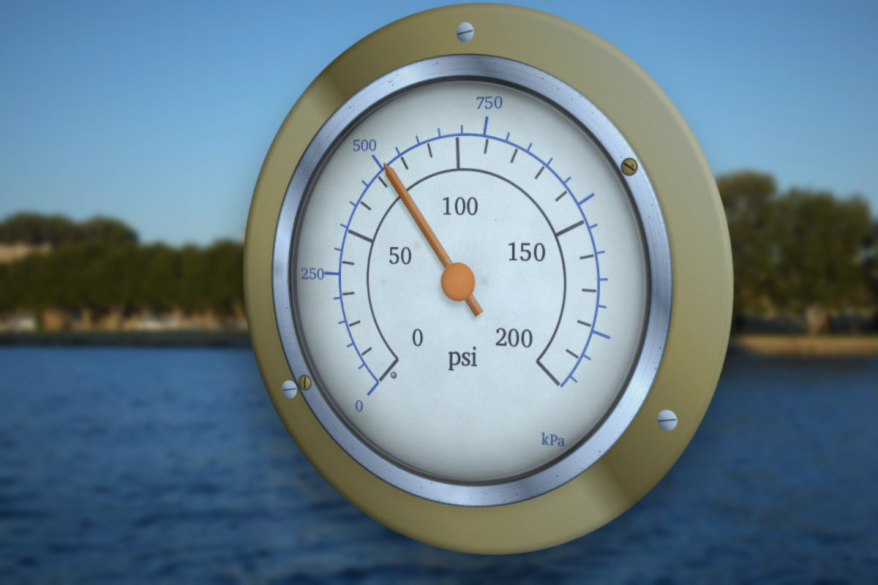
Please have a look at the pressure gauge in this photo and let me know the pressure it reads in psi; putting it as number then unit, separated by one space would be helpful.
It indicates 75 psi
